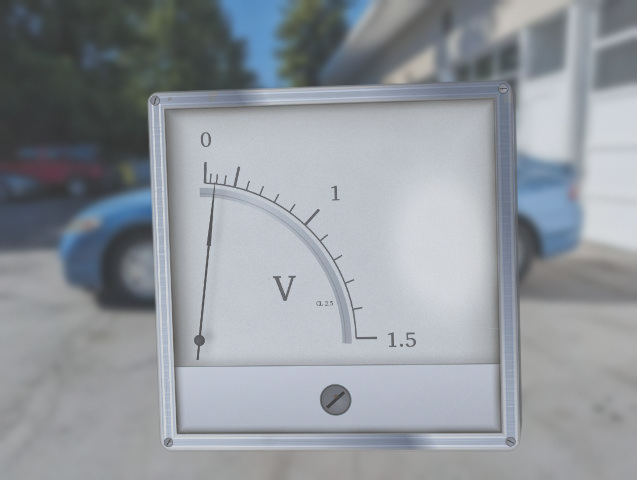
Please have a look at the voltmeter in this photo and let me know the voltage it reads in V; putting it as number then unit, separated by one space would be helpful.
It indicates 0.3 V
